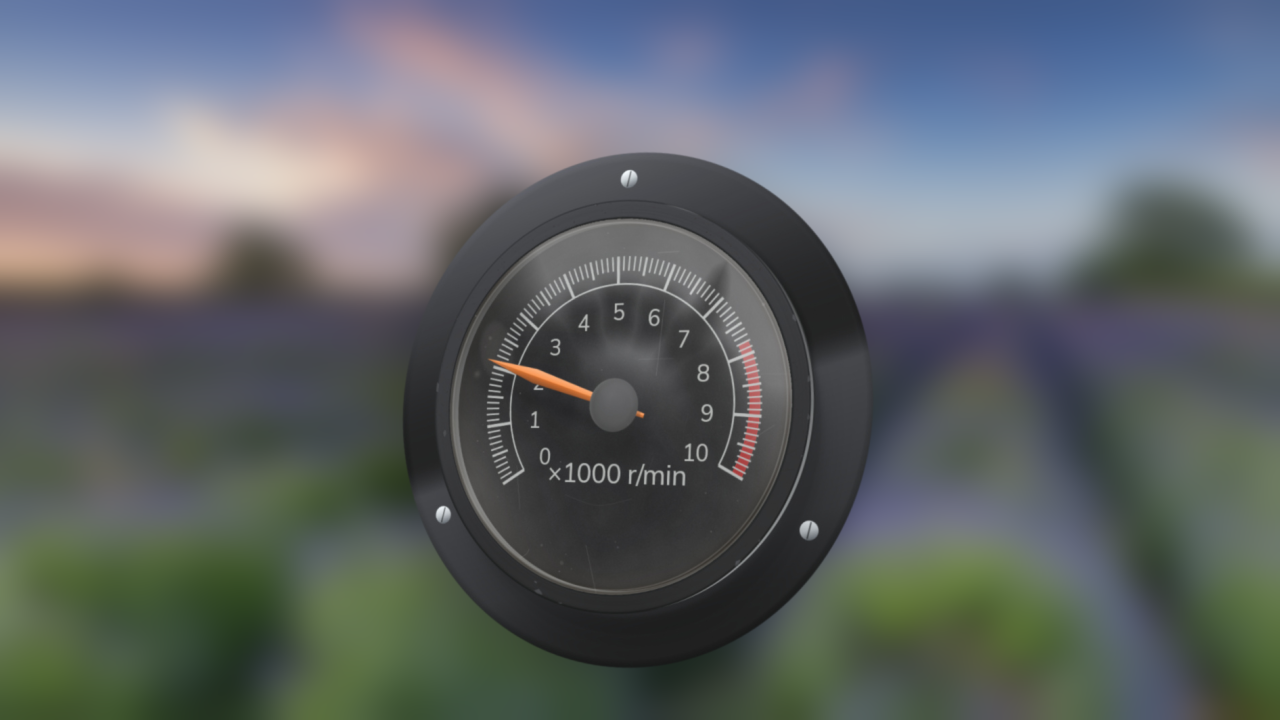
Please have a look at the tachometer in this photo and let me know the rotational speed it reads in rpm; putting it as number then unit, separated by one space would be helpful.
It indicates 2100 rpm
